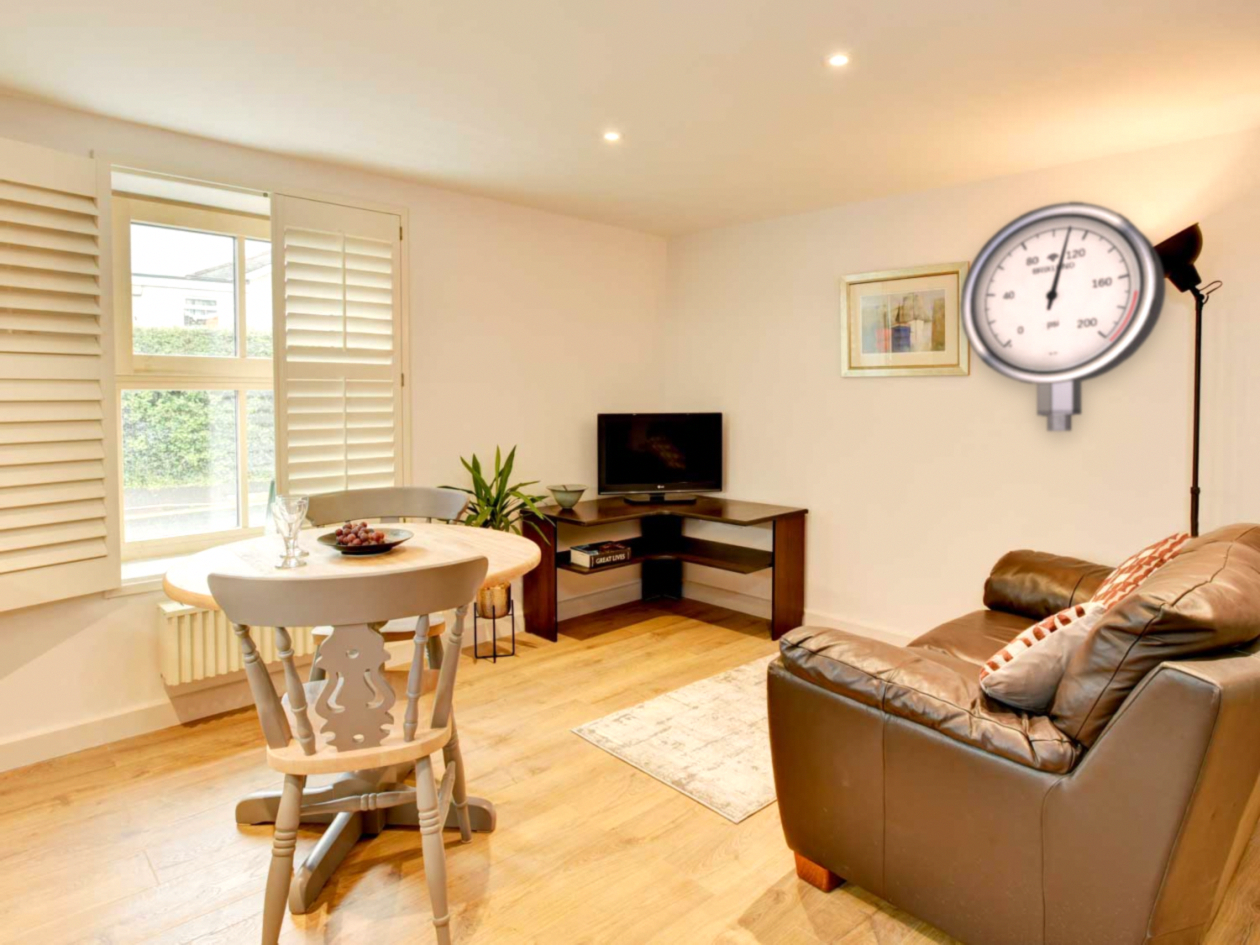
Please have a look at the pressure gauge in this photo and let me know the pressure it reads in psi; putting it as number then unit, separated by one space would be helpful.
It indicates 110 psi
